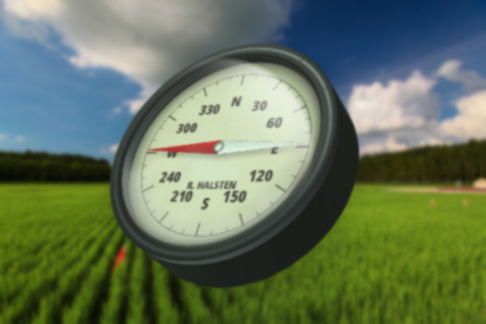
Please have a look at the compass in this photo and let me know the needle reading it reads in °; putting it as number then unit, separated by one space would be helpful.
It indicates 270 °
